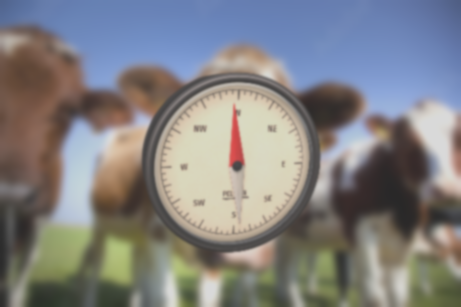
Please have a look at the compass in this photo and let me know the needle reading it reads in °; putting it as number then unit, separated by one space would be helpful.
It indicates 355 °
